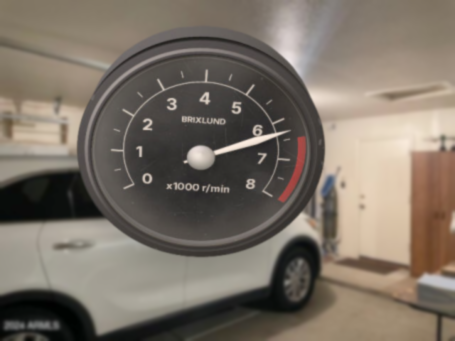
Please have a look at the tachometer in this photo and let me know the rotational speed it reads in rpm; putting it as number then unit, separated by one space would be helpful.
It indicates 6250 rpm
